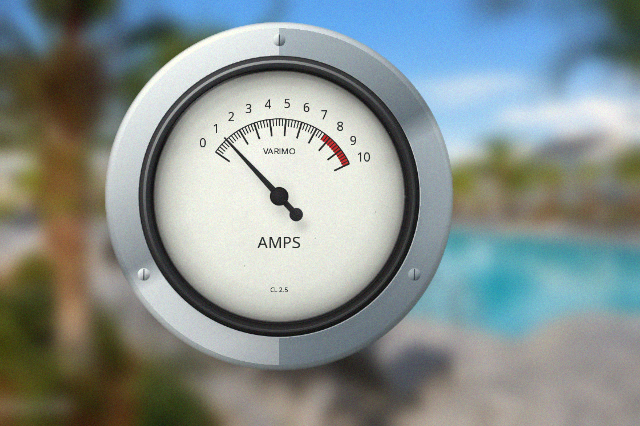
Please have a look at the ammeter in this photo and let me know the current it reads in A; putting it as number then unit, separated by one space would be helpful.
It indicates 1 A
